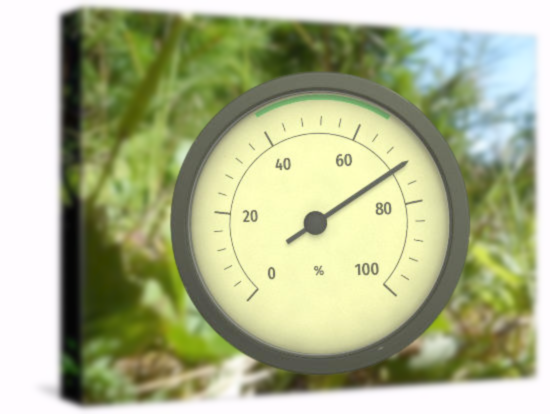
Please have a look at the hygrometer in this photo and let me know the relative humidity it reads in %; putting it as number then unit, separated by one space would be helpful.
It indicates 72 %
